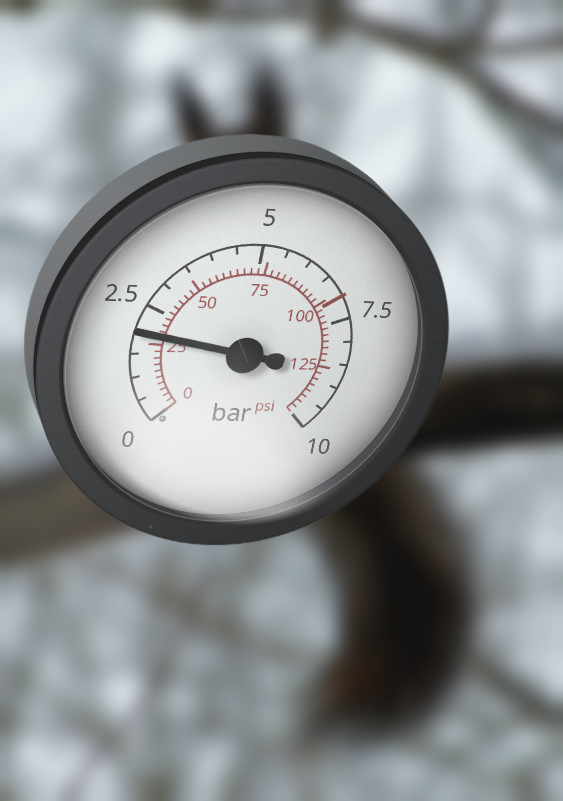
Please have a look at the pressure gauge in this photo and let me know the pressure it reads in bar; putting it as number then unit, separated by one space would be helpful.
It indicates 2 bar
